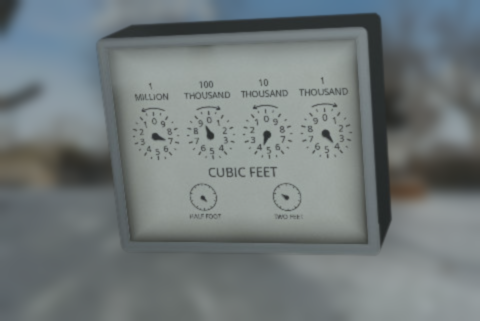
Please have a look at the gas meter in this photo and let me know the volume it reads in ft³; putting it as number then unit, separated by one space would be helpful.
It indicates 694400 ft³
